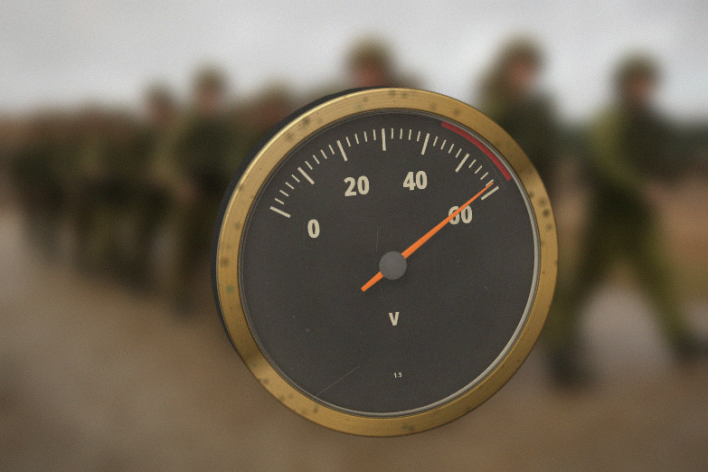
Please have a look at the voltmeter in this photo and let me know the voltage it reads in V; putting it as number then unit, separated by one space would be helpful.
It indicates 58 V
